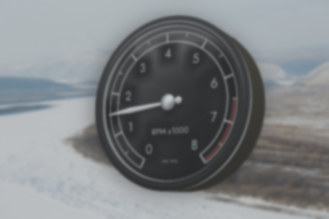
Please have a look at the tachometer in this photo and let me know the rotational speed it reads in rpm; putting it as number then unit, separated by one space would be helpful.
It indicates 1500 rpm
